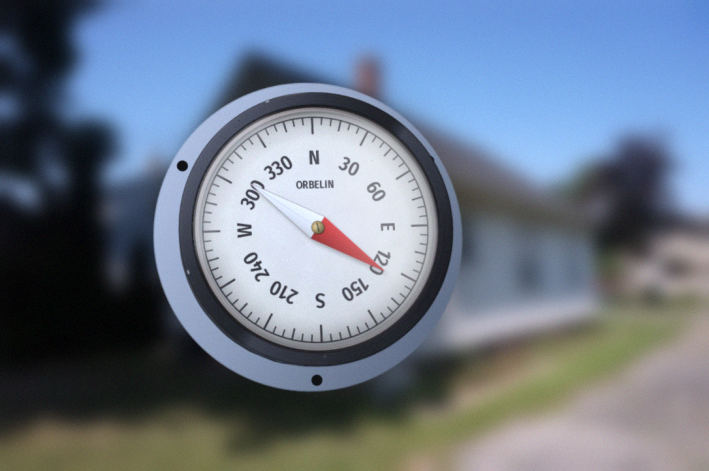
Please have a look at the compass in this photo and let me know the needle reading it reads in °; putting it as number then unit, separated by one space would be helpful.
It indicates 125 °
